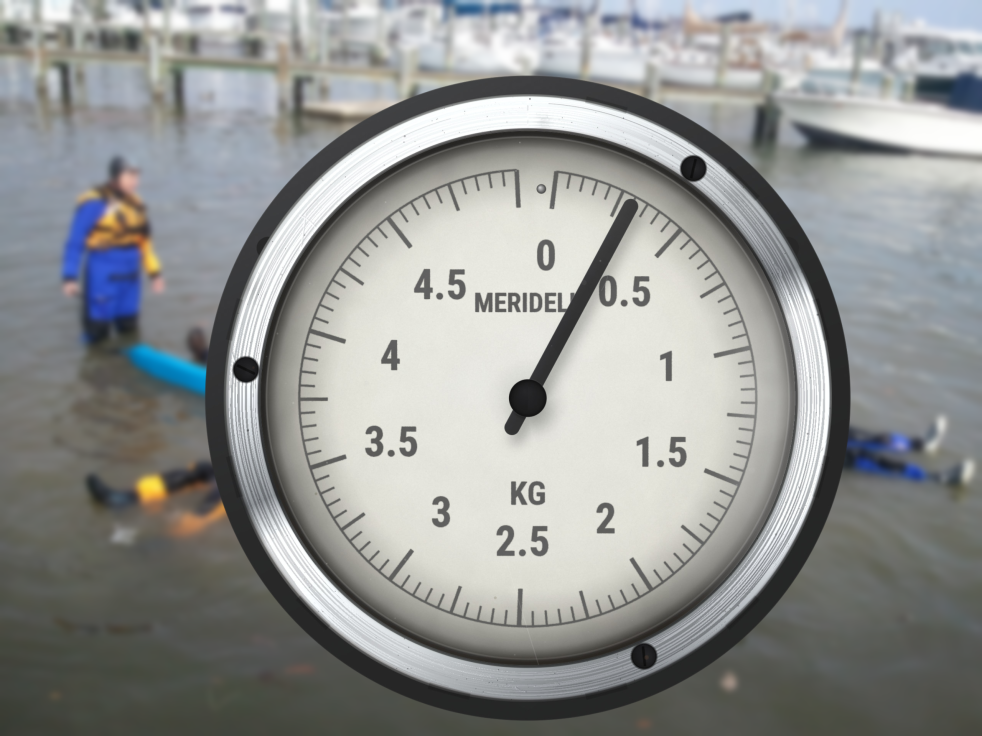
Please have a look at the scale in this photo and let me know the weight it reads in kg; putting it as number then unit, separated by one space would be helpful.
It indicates 0.3 kg
